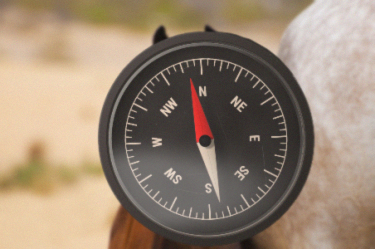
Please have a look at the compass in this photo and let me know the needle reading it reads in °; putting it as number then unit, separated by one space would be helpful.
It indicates 350 °
